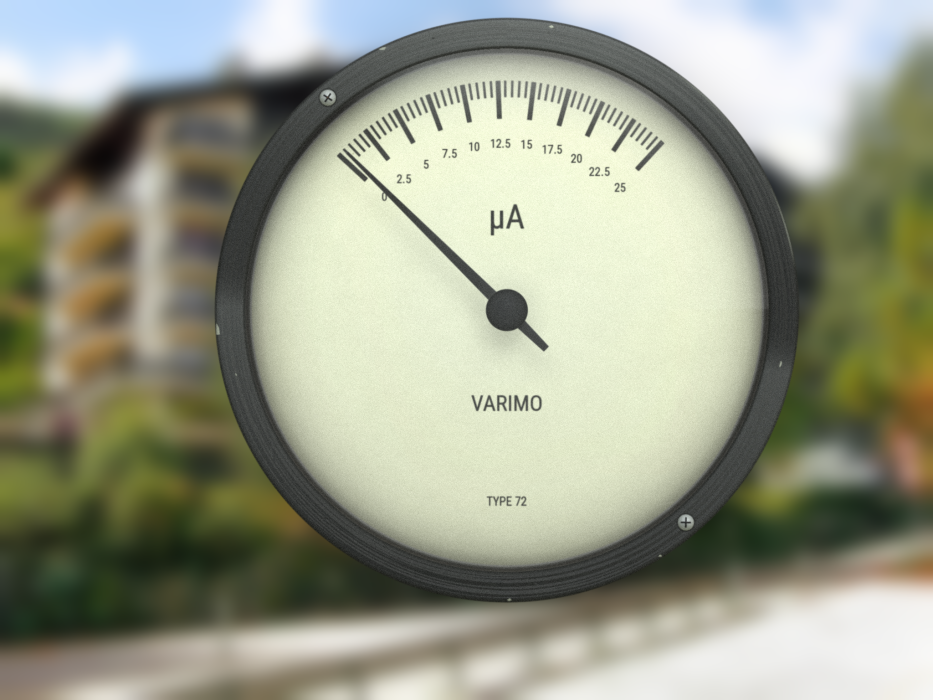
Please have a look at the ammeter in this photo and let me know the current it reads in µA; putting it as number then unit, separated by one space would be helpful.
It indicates 0.5 µA
